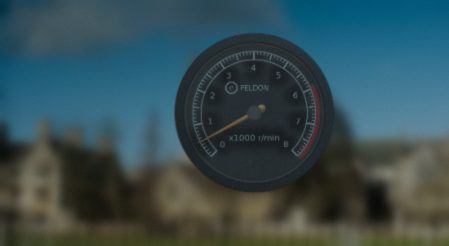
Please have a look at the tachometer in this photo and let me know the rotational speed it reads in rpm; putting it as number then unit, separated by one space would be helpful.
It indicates 500 rpm
